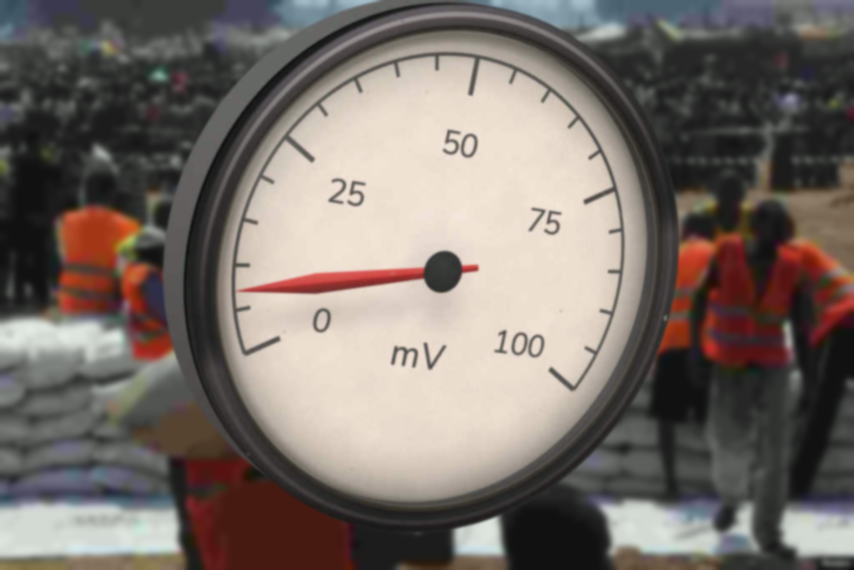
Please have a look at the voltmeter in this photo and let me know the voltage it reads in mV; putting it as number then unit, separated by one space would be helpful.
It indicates 7.5 mV
